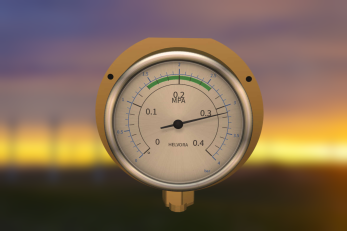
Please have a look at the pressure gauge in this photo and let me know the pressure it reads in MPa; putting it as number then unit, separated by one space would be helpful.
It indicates 0.31 MPa
